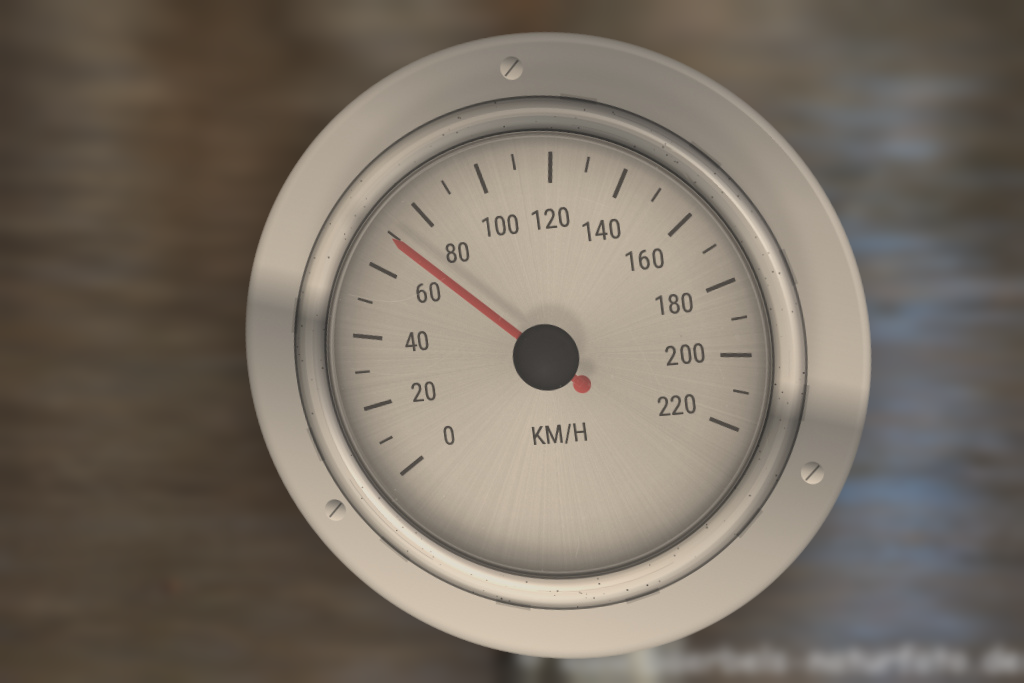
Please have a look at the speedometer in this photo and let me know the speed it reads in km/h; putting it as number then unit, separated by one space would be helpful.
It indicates 70 km/h
